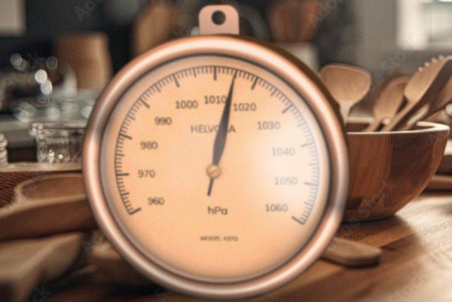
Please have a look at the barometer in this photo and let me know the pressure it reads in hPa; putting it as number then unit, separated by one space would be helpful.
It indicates 1015 hPa
